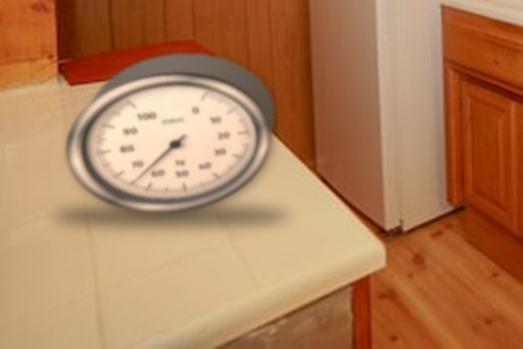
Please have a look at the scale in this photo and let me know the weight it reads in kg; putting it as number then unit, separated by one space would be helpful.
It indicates 65 kg
